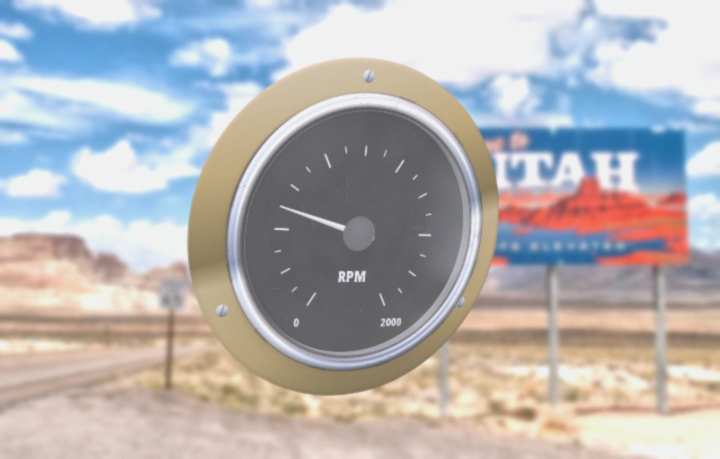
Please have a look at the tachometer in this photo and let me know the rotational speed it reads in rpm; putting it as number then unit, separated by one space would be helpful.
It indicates 500 rpm
